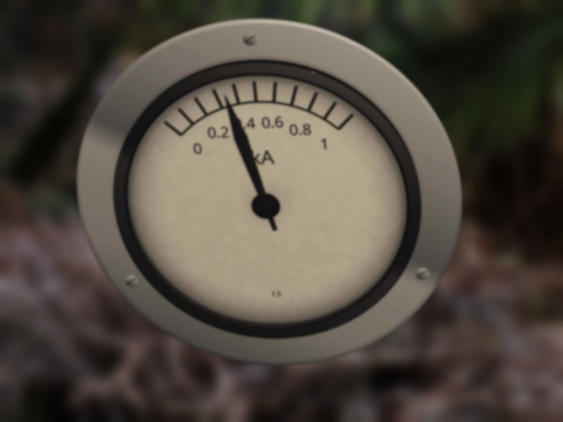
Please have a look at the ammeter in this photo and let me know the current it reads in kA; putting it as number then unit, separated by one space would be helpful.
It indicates 0.35 kA
